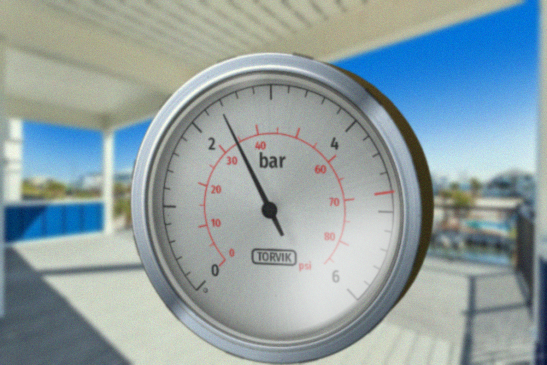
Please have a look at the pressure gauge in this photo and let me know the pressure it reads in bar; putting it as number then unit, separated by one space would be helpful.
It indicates 2.4 bar
